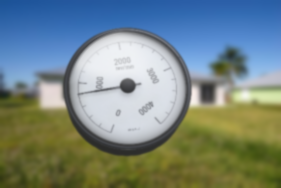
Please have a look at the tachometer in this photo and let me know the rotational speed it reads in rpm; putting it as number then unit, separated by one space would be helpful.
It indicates 800 rpm
